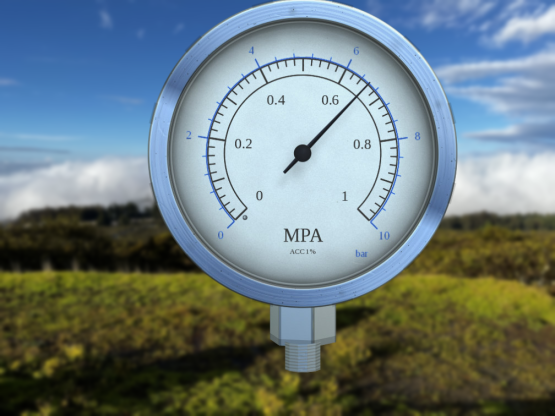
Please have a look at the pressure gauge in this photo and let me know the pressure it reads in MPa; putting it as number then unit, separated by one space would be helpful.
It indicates 0.66 MPa
